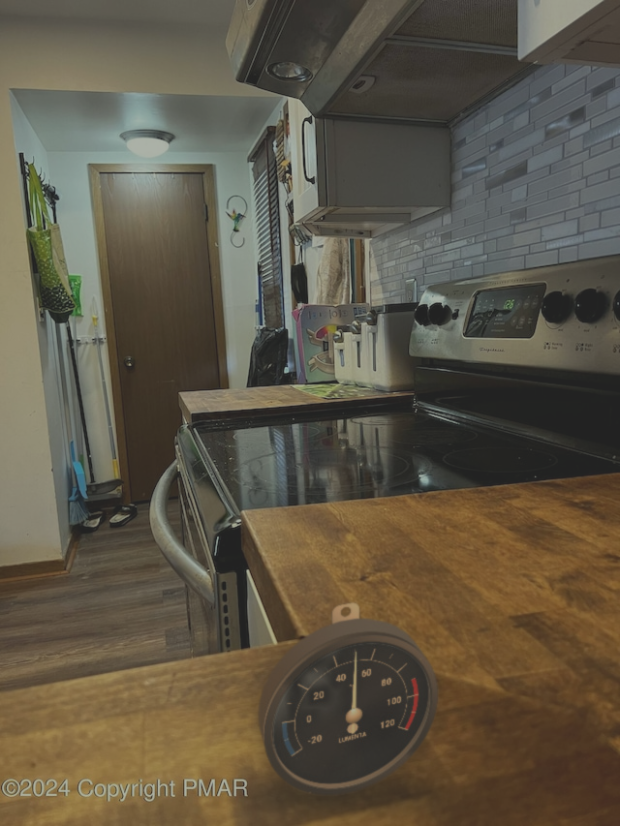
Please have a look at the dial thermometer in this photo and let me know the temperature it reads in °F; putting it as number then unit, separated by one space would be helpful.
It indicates 50 °F
